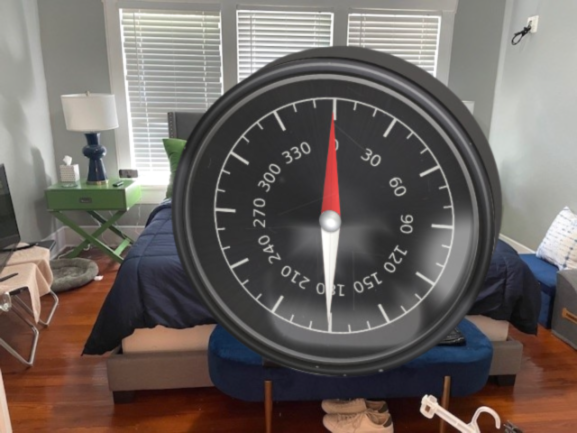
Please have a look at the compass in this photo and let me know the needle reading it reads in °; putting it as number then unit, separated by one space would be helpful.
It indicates 0 °
